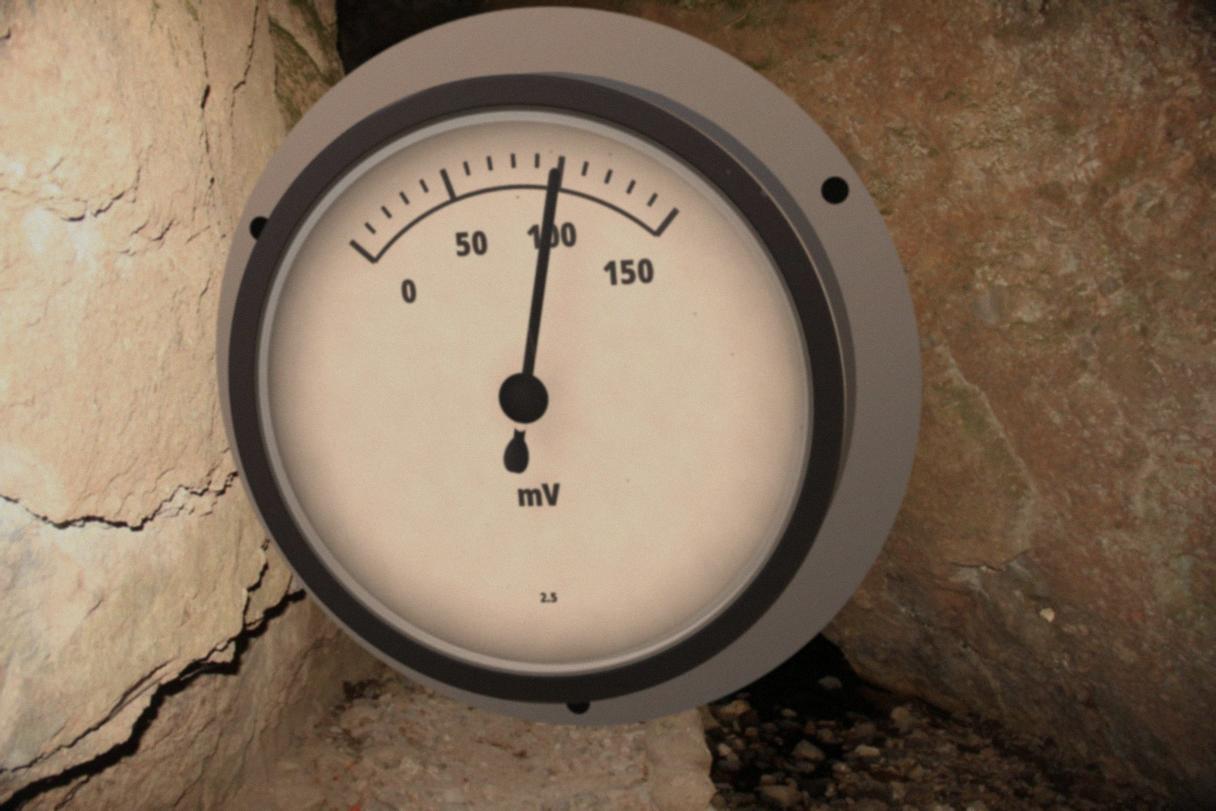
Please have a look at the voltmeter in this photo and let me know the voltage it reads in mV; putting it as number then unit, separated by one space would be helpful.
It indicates 100 mV
